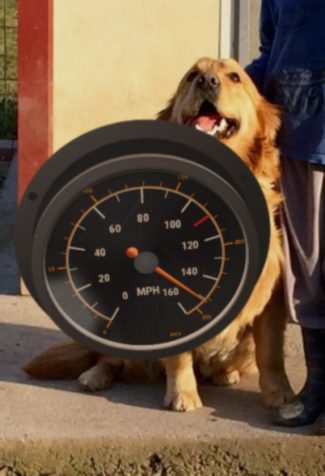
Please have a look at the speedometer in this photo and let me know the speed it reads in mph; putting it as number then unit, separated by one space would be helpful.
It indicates 150 mph
